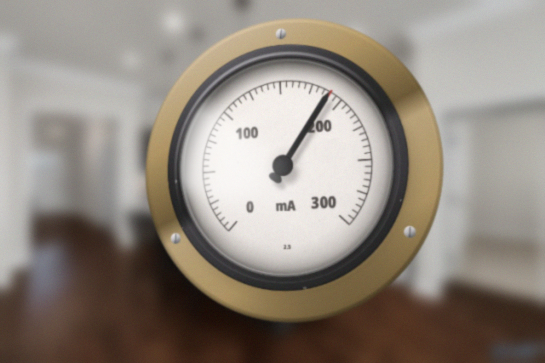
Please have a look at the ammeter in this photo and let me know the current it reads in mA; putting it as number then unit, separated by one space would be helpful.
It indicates 190 mA
